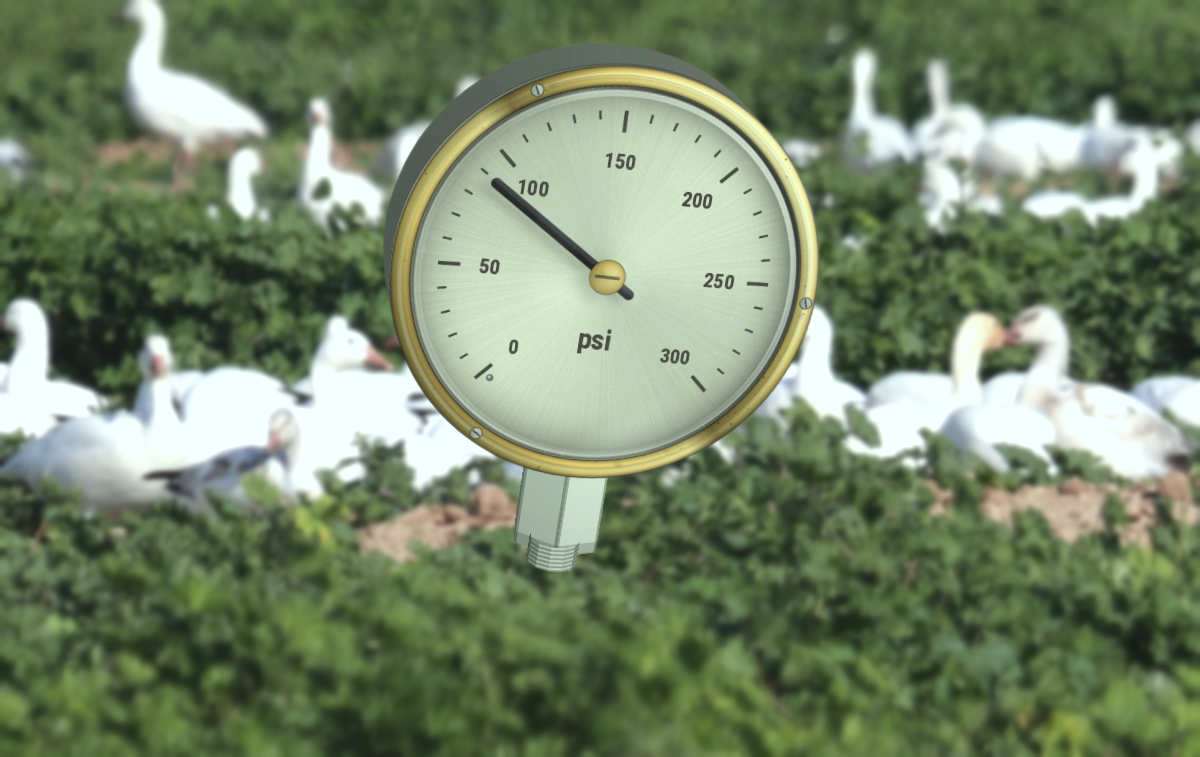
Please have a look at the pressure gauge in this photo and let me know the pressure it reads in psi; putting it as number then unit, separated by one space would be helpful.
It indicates 90 psi
